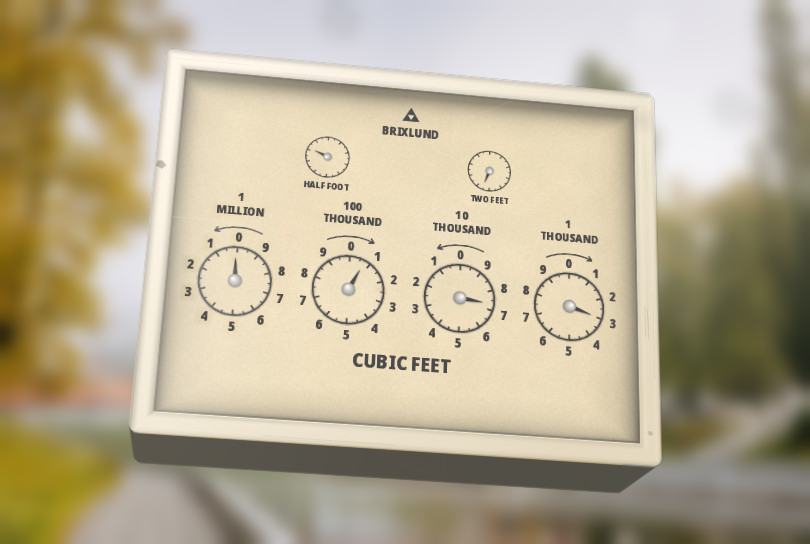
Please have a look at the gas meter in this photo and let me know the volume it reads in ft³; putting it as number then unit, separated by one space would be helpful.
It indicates 7300 ft³
